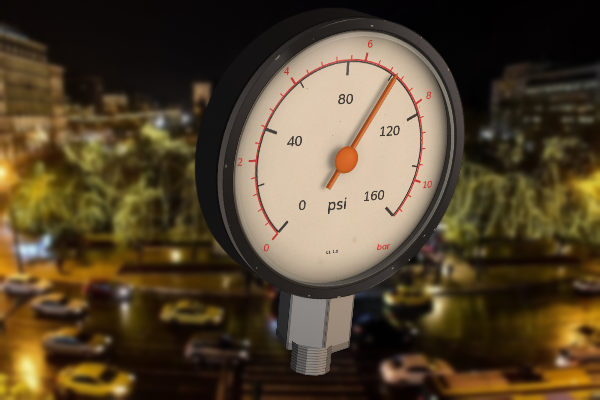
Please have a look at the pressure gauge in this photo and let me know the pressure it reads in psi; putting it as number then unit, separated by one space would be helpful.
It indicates 100 psi
